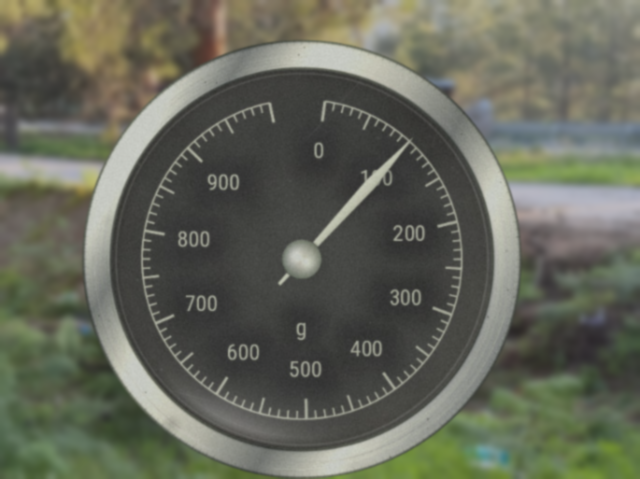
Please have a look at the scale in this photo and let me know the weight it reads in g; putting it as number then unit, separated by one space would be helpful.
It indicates 100 g
